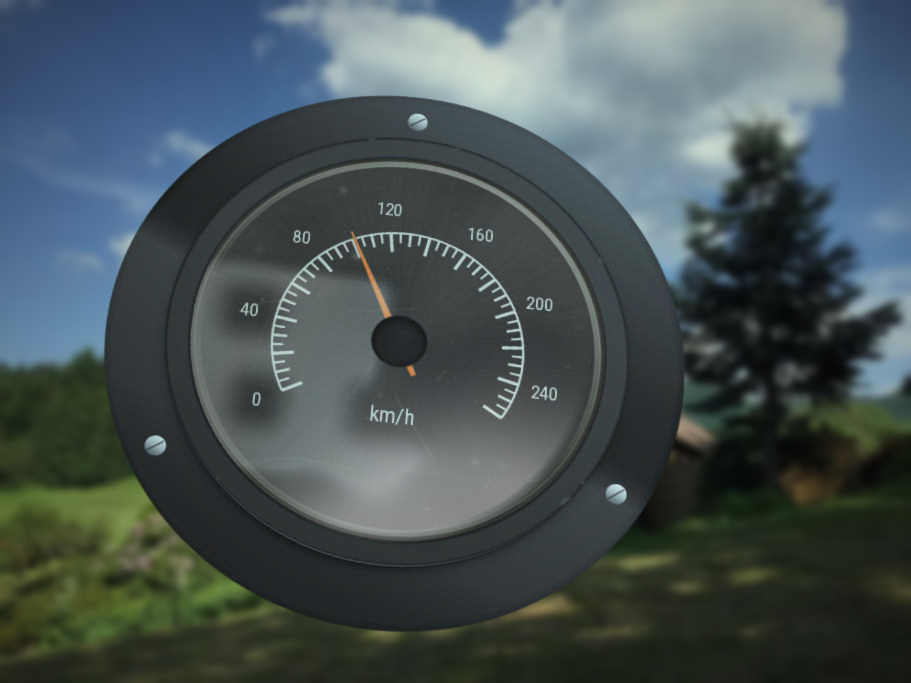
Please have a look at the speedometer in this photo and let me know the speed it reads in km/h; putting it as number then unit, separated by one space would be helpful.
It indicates 100 km/h
